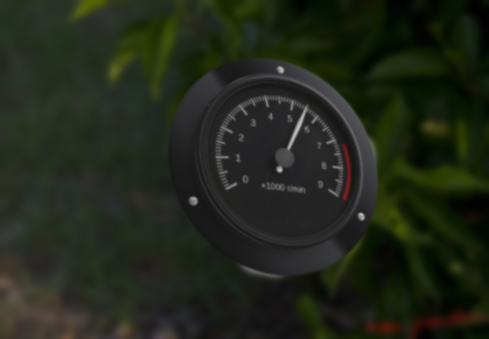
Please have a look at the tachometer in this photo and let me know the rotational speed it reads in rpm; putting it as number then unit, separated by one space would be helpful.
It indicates 5500 rpm
